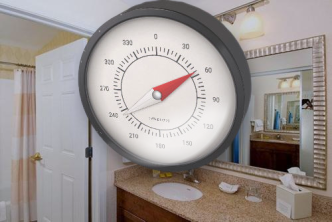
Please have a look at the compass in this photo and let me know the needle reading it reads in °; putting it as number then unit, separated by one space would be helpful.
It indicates 55 °
